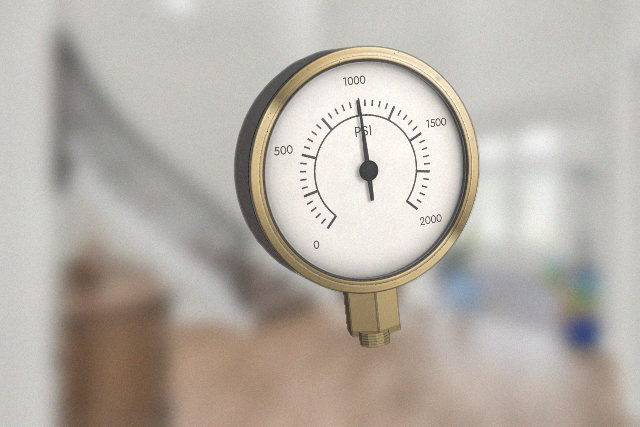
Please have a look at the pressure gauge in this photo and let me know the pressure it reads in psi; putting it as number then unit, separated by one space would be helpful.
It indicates 1000 psi
